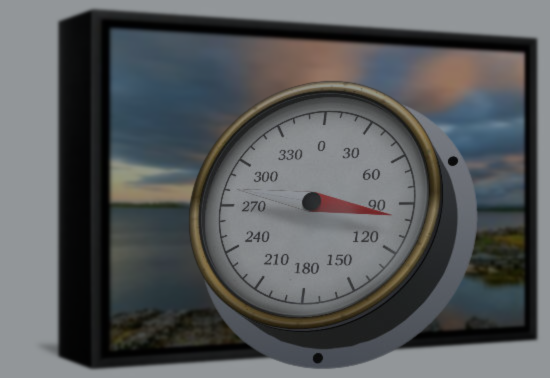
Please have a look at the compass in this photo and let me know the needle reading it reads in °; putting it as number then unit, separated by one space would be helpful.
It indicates 100 °
